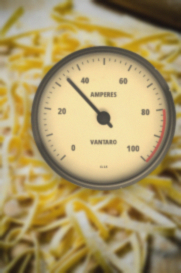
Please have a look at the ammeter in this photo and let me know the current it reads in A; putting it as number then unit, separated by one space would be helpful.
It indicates 34 A
